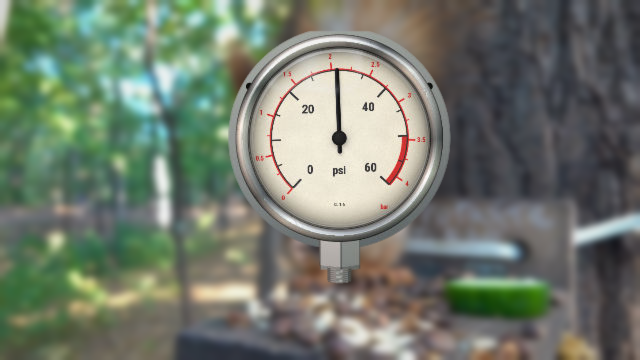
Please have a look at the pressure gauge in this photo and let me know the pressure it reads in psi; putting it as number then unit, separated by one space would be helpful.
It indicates 30 psi
